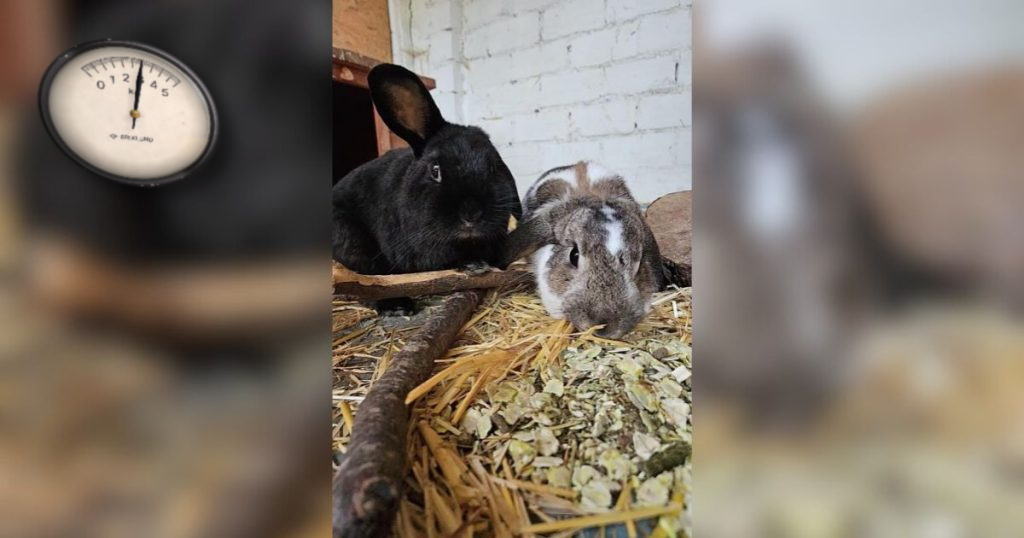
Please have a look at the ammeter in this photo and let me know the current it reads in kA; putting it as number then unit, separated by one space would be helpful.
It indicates 3 kA
